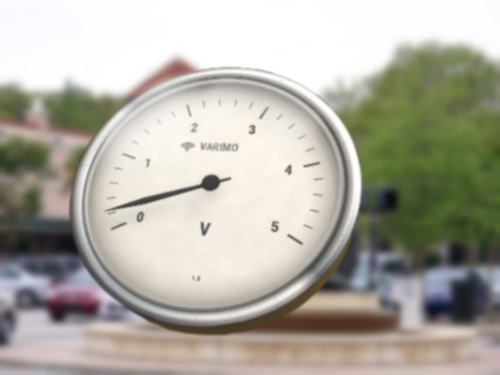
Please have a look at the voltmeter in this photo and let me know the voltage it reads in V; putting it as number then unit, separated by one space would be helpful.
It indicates 0.2 V
